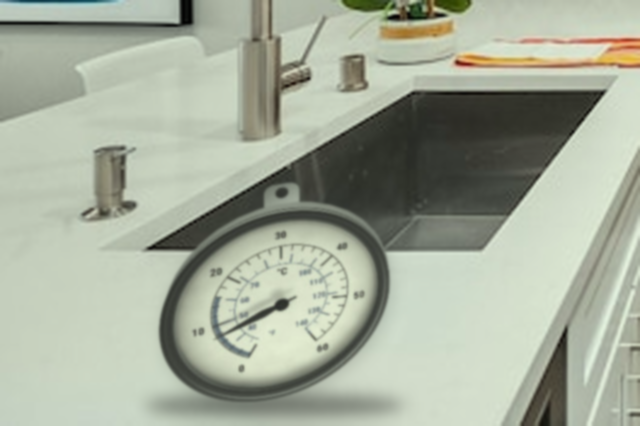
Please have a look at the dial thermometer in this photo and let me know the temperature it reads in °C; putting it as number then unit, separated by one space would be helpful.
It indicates 8 °C
